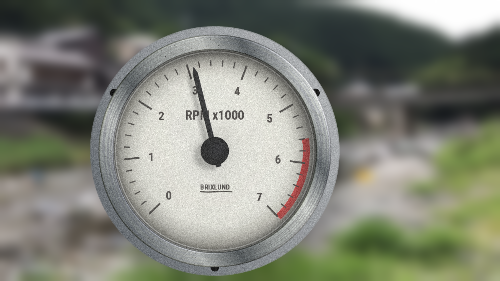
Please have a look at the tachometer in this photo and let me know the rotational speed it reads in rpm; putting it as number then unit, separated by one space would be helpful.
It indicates 3100 rpm
